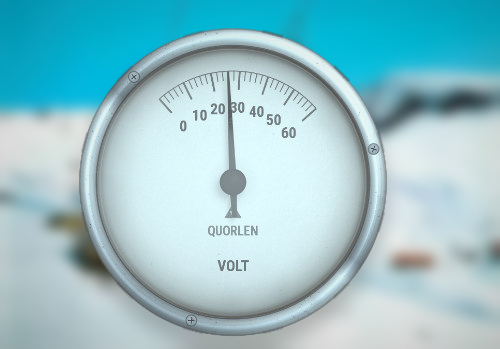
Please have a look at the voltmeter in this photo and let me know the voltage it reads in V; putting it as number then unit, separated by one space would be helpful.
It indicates 26 V
